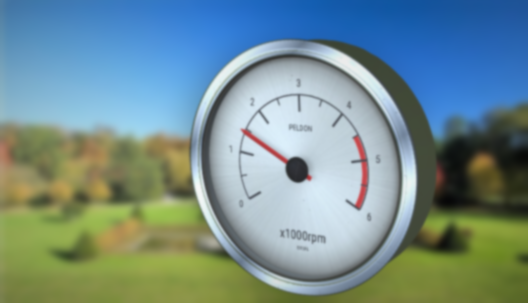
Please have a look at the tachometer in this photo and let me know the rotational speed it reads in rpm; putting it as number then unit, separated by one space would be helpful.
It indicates 1500 rpm
